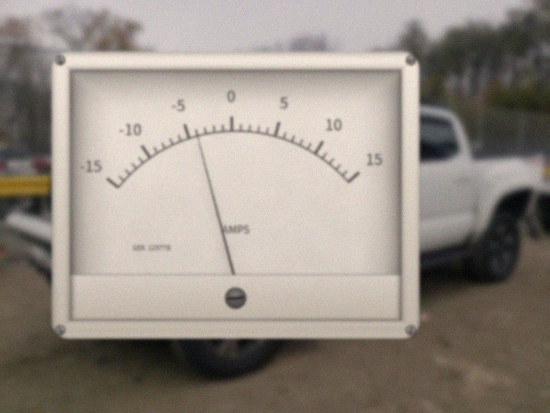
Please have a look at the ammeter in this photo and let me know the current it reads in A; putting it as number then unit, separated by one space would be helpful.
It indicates -4 A
